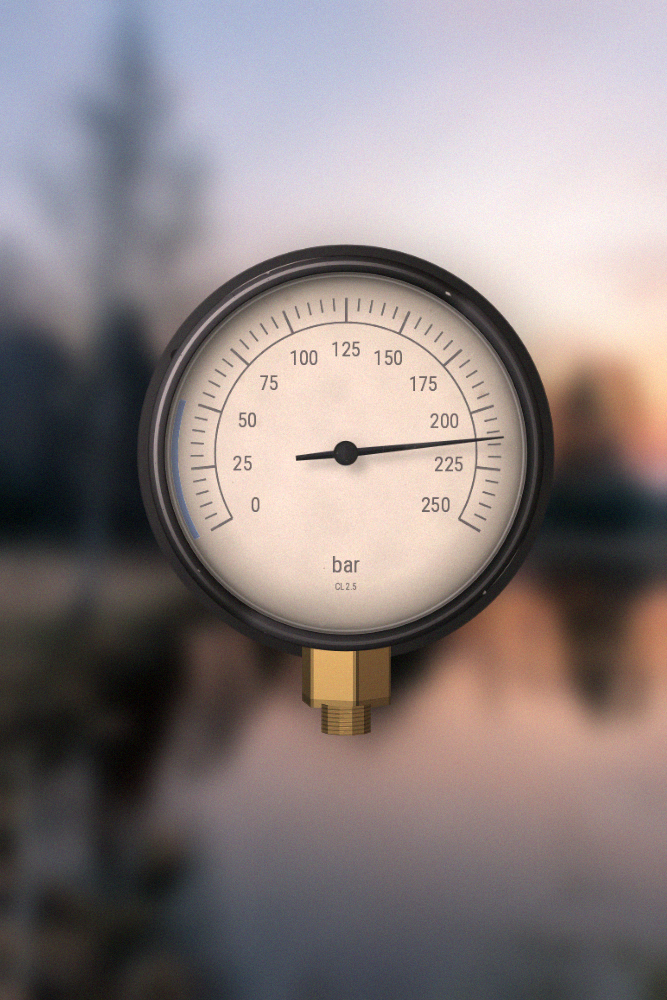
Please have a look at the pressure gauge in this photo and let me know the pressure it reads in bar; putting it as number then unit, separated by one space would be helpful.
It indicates 212.5 bar
